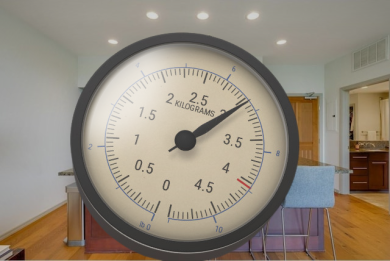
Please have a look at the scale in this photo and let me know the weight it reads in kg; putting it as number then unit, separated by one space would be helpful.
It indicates 3.05 kg
